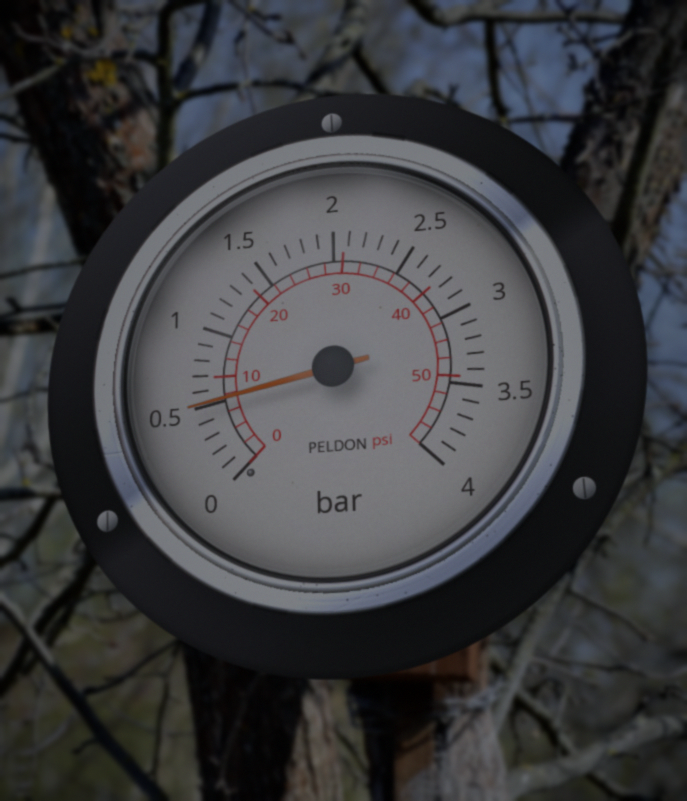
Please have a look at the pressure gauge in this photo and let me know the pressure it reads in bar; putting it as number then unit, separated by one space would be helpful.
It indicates 0.5 bar
